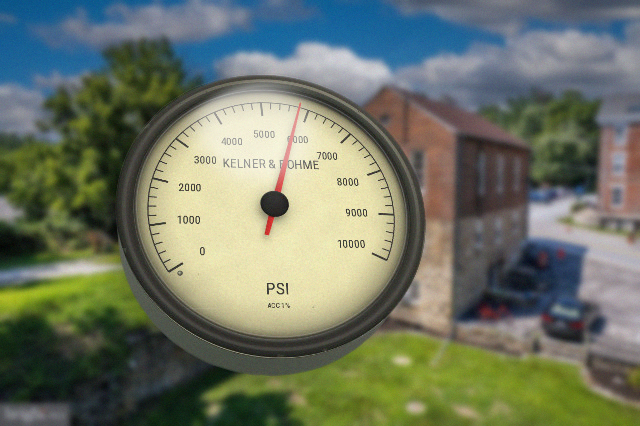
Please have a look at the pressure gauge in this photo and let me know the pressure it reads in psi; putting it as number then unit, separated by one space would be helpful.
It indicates 5800 psi
